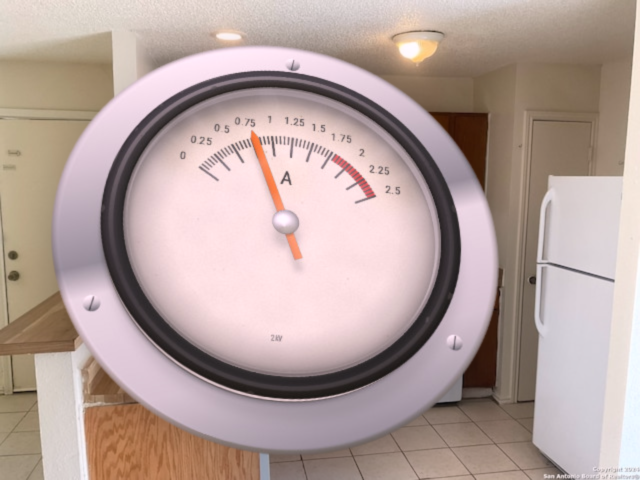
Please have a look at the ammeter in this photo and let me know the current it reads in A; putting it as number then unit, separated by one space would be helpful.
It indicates 0.75 A
